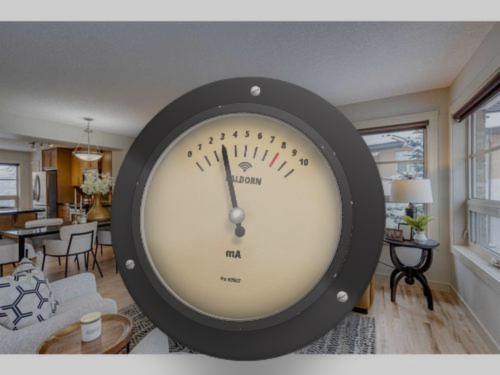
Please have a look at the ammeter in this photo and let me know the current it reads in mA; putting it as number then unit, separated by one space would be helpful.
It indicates 3 mA
